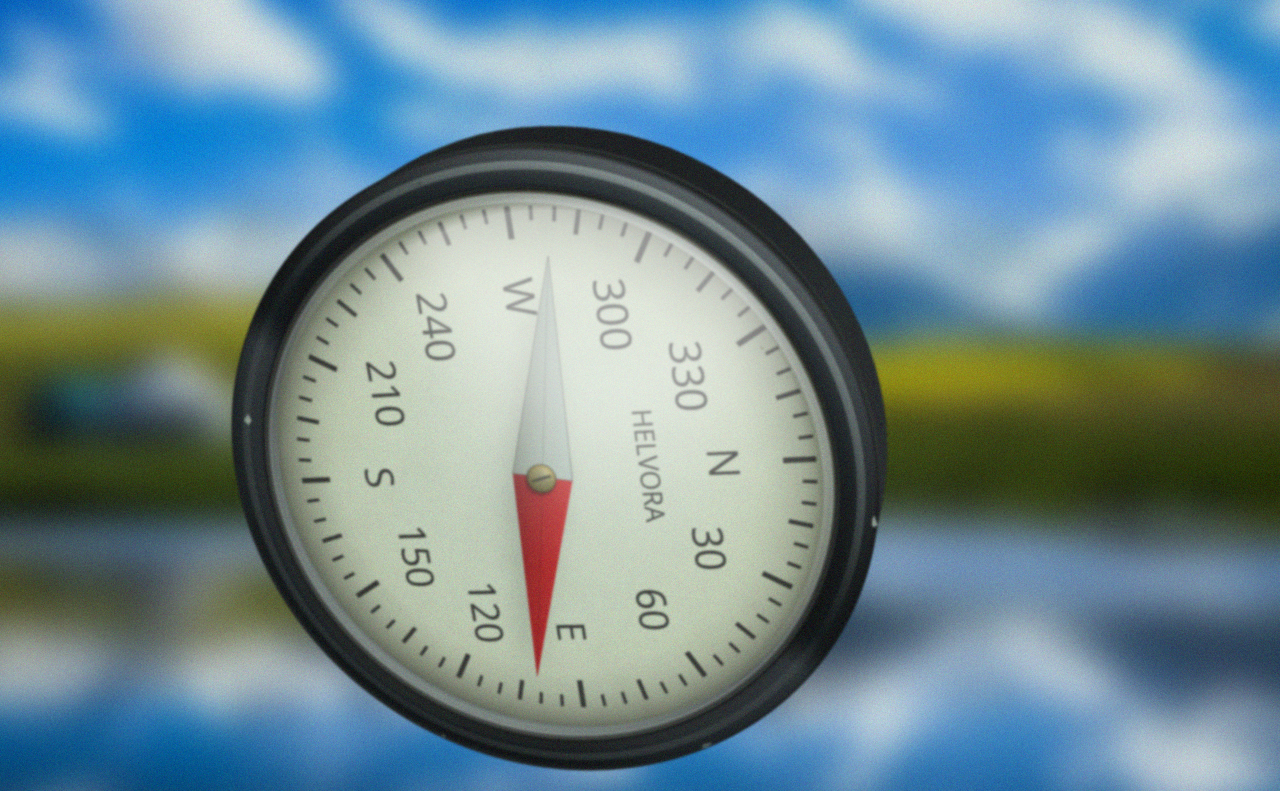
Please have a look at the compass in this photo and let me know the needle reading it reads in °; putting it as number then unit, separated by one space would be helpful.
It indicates 100 °
